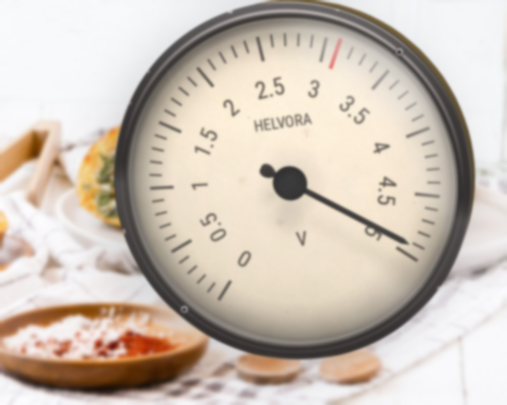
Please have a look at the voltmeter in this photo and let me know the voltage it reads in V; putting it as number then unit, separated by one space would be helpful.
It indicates 4.9 V
